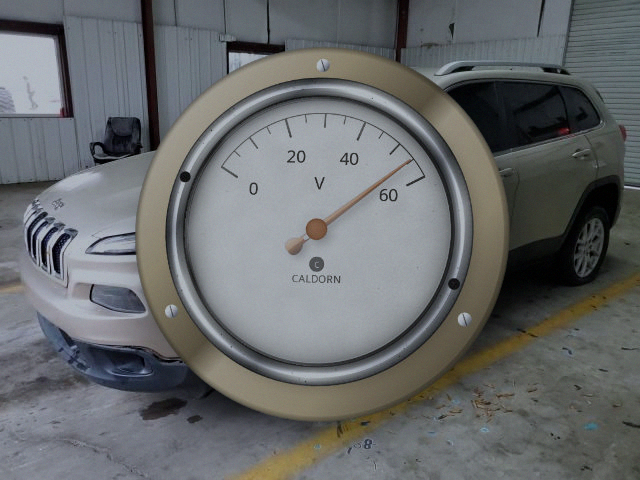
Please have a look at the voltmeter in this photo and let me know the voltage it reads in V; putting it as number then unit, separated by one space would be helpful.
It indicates 55 V
